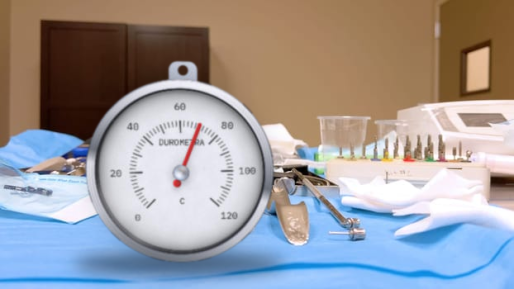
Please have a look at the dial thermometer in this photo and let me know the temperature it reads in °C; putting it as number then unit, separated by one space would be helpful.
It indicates 70 °C
